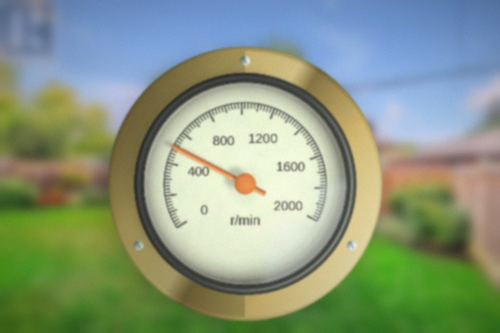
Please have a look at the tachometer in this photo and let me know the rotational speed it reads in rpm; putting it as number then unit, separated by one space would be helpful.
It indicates 500 rpm
